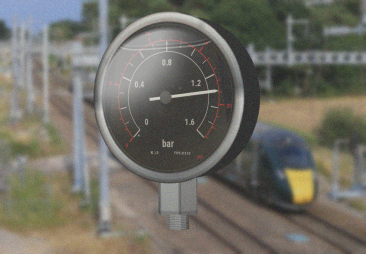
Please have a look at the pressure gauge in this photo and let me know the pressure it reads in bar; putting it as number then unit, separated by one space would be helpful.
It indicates 1.3 bar
